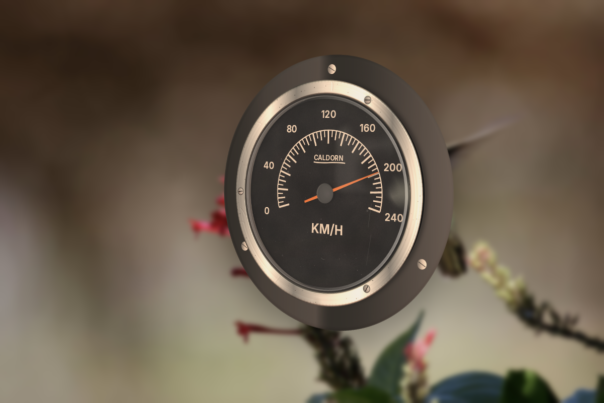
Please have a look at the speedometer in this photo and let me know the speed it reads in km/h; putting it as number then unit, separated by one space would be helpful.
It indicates 200 km/h
